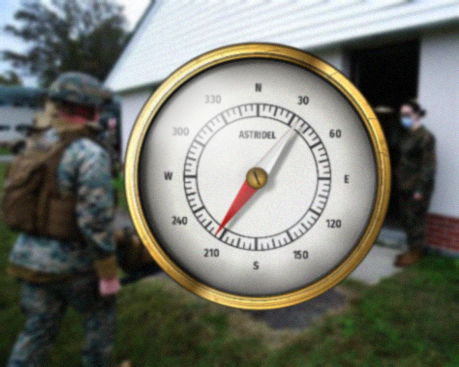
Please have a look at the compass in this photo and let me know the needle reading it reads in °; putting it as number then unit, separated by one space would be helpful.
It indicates 215 °
